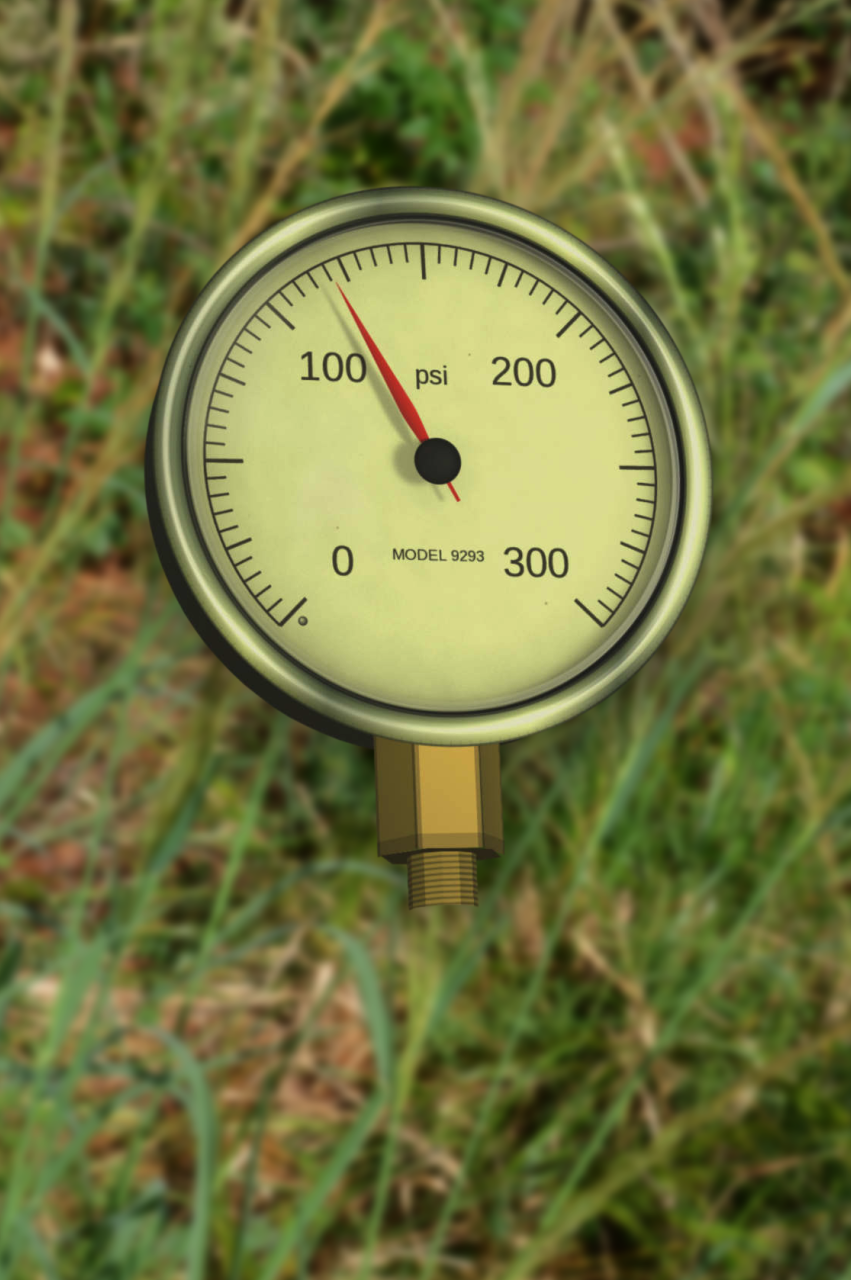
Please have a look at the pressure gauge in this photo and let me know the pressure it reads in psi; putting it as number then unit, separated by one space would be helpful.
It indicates 120 psi
